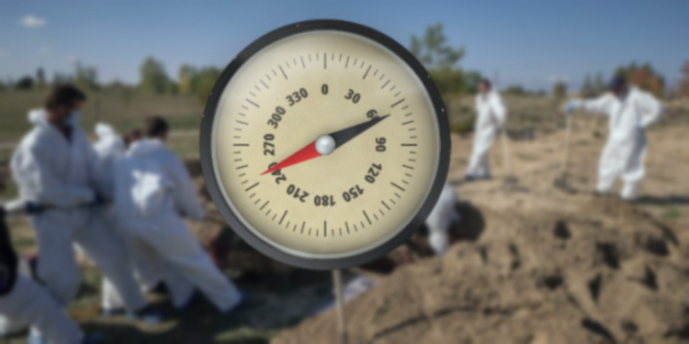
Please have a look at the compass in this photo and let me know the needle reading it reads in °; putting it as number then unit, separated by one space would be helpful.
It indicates 245 °
